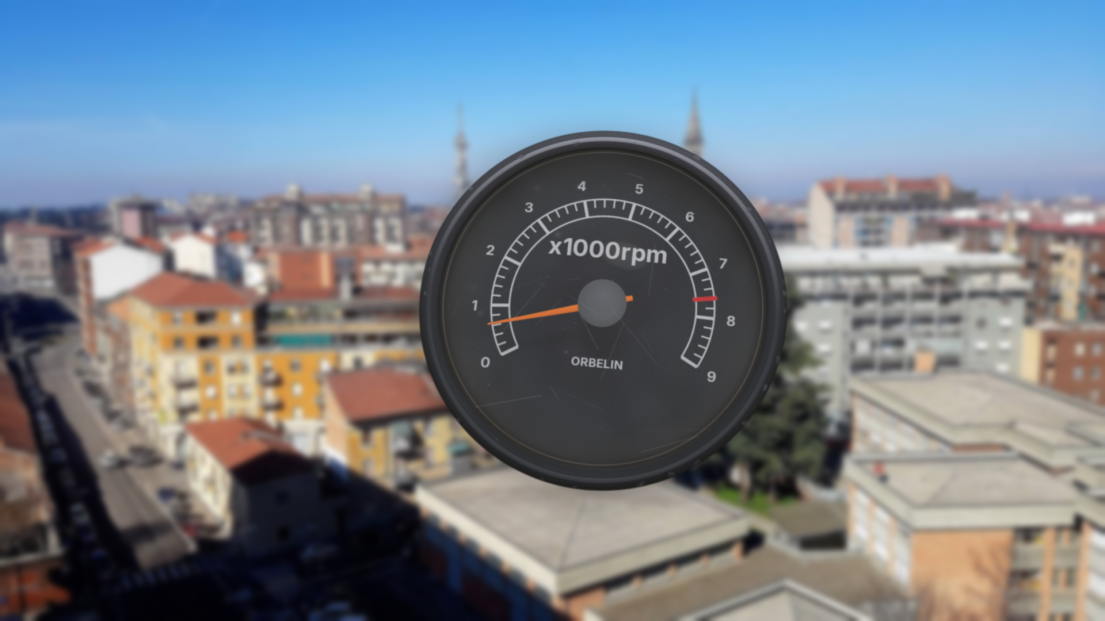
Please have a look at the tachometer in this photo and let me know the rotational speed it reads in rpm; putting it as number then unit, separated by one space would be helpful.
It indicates 600 rpm
